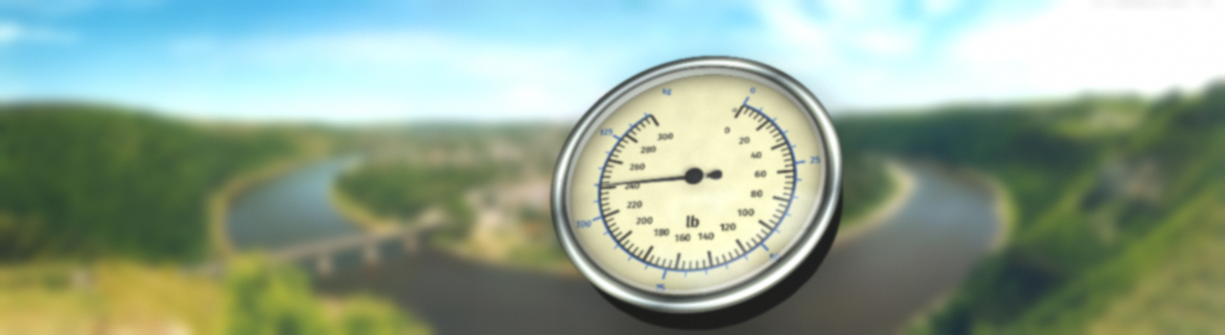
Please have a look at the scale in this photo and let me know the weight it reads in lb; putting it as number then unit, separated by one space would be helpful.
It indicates 240 lb
